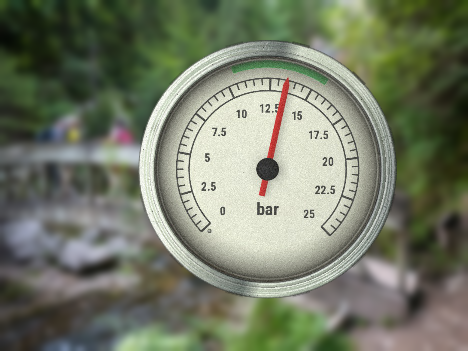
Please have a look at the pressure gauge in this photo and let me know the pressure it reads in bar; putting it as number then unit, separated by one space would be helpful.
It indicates 13.5 bar
